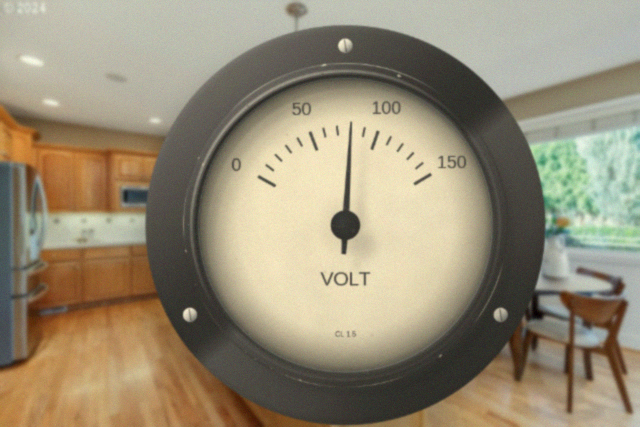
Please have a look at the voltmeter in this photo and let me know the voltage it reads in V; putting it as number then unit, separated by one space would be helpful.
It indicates 80 V
